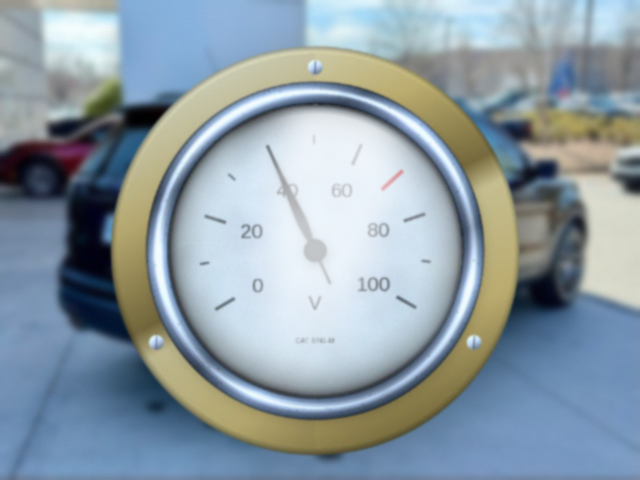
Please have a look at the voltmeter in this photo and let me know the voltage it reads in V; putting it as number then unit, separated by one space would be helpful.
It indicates 40 V
